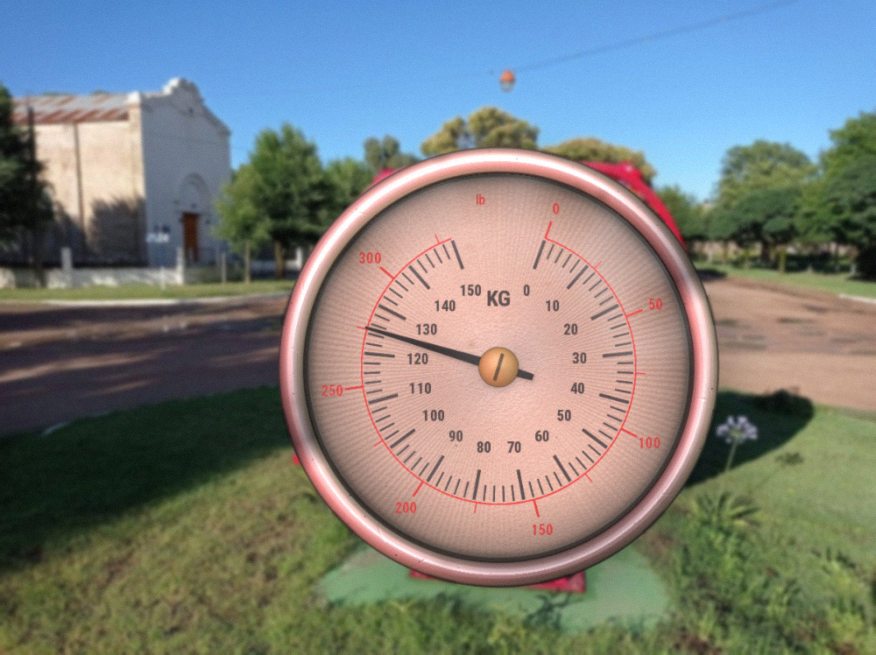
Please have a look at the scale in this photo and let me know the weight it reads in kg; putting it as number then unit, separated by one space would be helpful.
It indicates 125 kg
